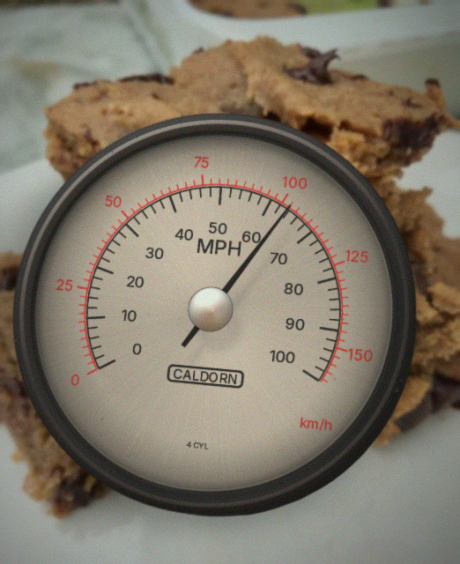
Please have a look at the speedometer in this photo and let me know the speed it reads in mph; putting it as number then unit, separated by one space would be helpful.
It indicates 64 mph
